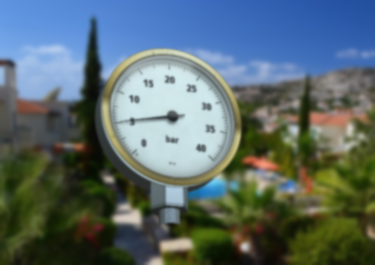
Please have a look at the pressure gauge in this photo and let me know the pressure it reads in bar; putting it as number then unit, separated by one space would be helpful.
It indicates 5 bar
